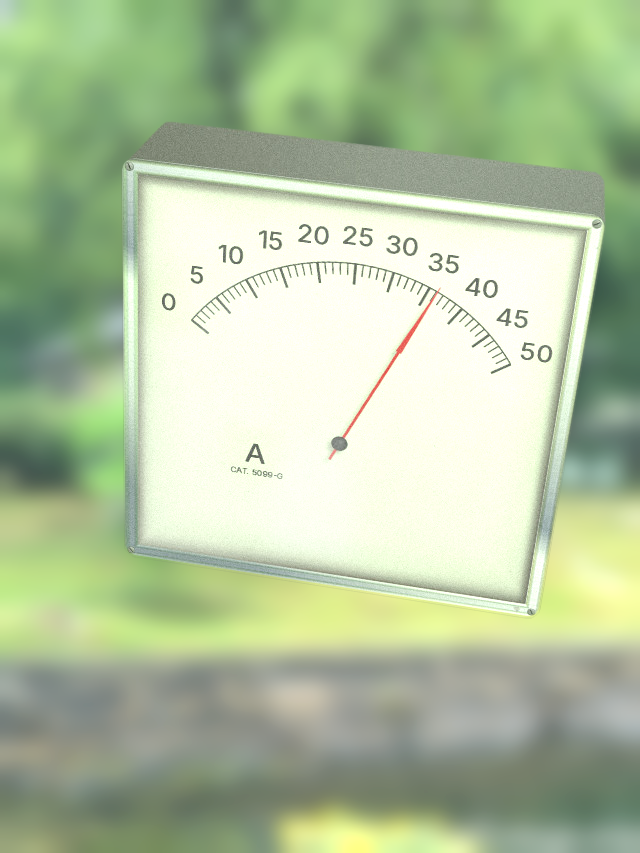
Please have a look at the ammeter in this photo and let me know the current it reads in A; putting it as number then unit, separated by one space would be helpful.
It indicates 36 A
